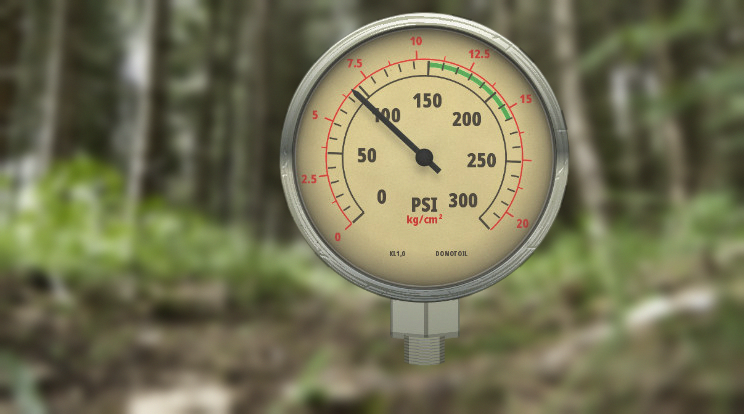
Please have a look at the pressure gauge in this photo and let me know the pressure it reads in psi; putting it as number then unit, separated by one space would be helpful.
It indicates 95 psi
